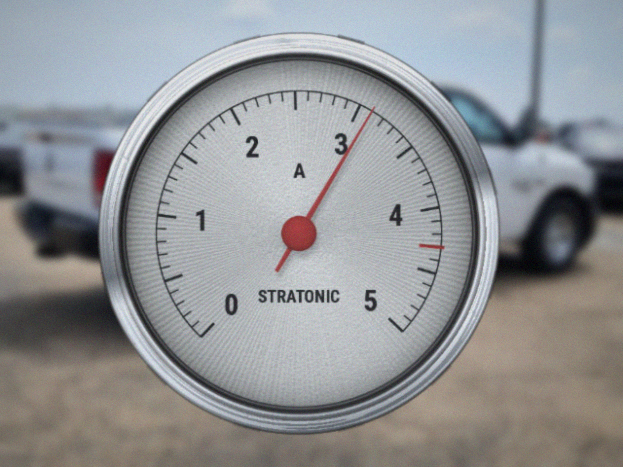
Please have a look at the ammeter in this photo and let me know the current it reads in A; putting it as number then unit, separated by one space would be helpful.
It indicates 3.1 A
